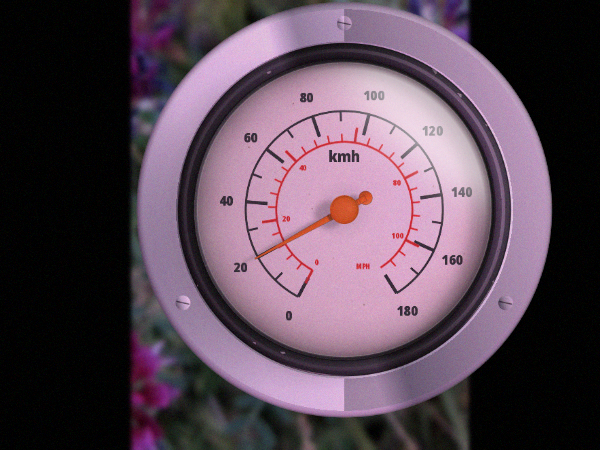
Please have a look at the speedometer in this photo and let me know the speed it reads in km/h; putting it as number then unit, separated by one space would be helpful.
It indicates 20 km/h
